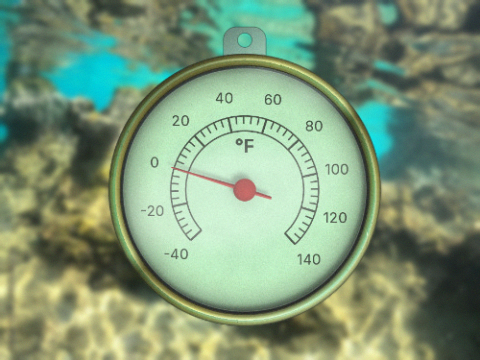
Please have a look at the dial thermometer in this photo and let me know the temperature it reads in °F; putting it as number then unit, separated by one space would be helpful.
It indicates 0 °F
